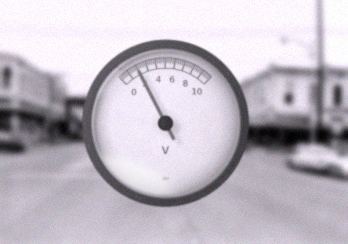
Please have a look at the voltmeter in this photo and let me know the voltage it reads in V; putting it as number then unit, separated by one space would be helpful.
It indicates 2 V
